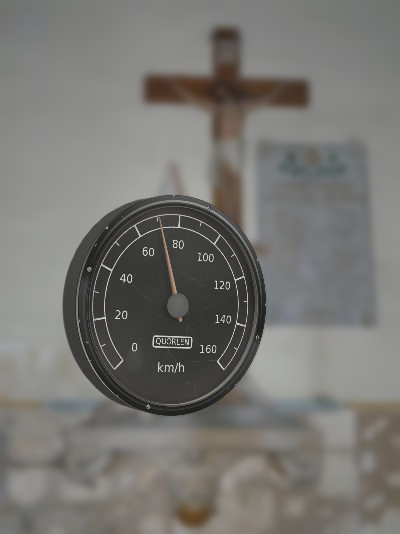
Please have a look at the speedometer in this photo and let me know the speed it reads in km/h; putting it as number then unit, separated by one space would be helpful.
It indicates 70 km/h
